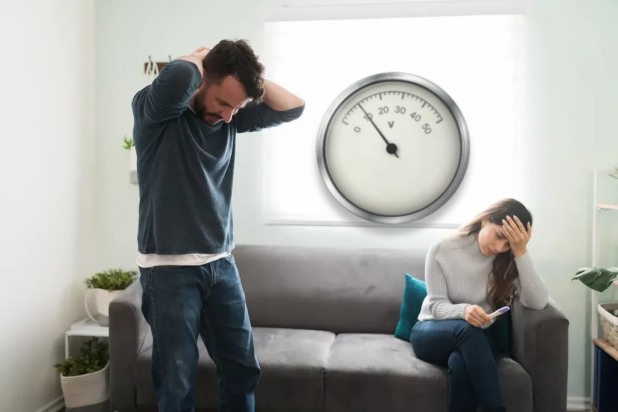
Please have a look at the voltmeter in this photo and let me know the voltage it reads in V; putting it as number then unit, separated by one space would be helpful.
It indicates 10 V
